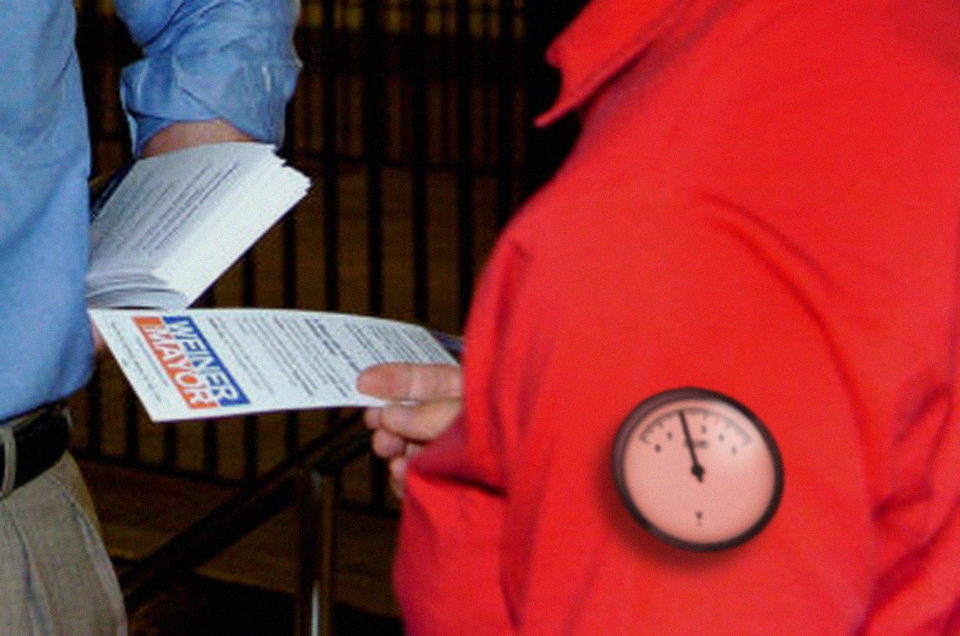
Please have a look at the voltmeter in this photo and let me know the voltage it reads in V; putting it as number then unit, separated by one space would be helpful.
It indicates 2 V
